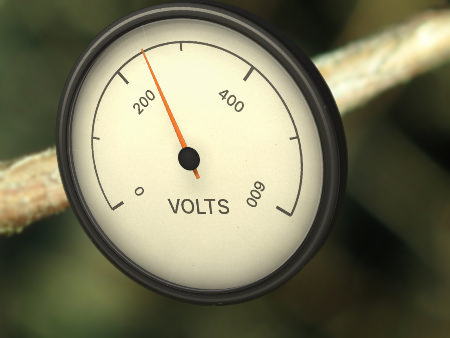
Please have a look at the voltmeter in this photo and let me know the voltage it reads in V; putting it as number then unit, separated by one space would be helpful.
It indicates 250 V
